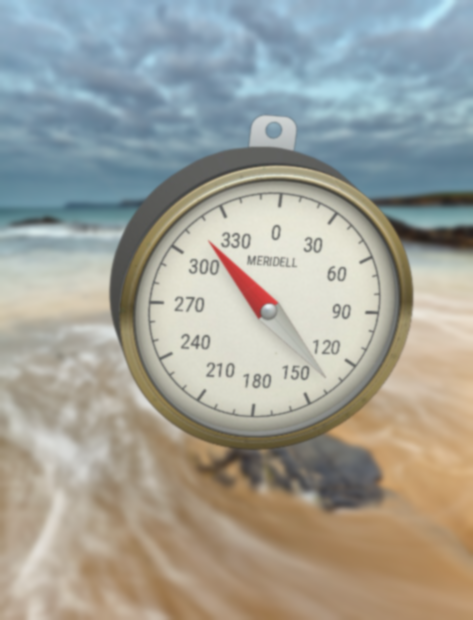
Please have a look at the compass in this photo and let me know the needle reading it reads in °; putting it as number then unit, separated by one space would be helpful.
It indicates 315 °
